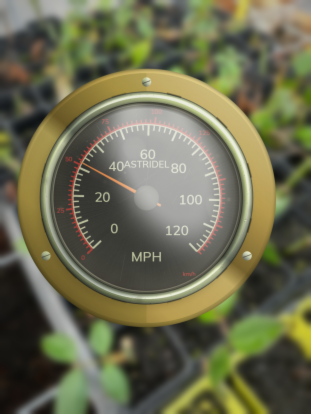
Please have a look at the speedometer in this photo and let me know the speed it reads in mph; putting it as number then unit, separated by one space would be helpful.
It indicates 32 mph
